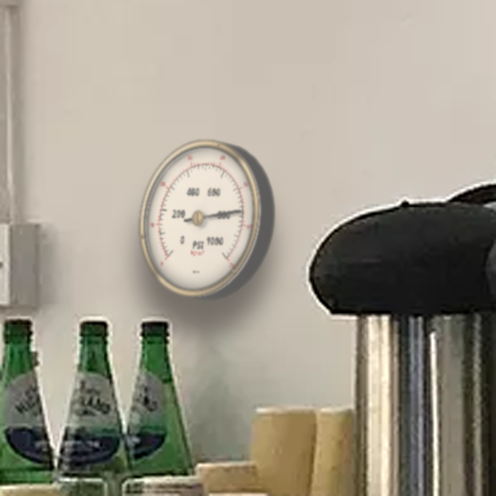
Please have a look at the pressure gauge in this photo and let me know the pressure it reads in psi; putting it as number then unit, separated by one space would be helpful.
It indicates 800 psi
